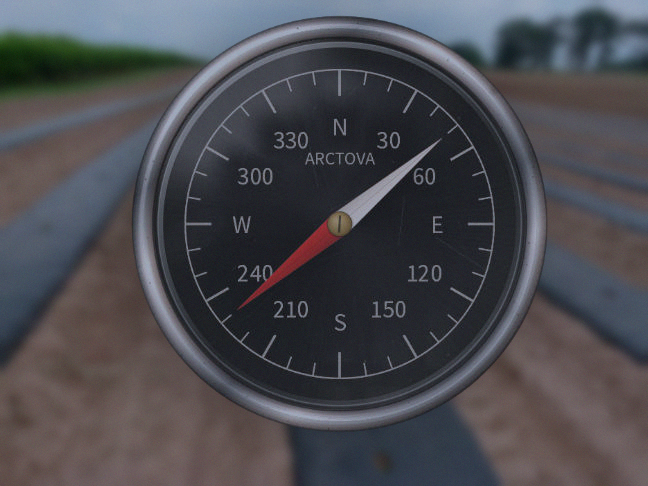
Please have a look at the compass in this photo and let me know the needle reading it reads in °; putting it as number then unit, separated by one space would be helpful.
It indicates 230 °
